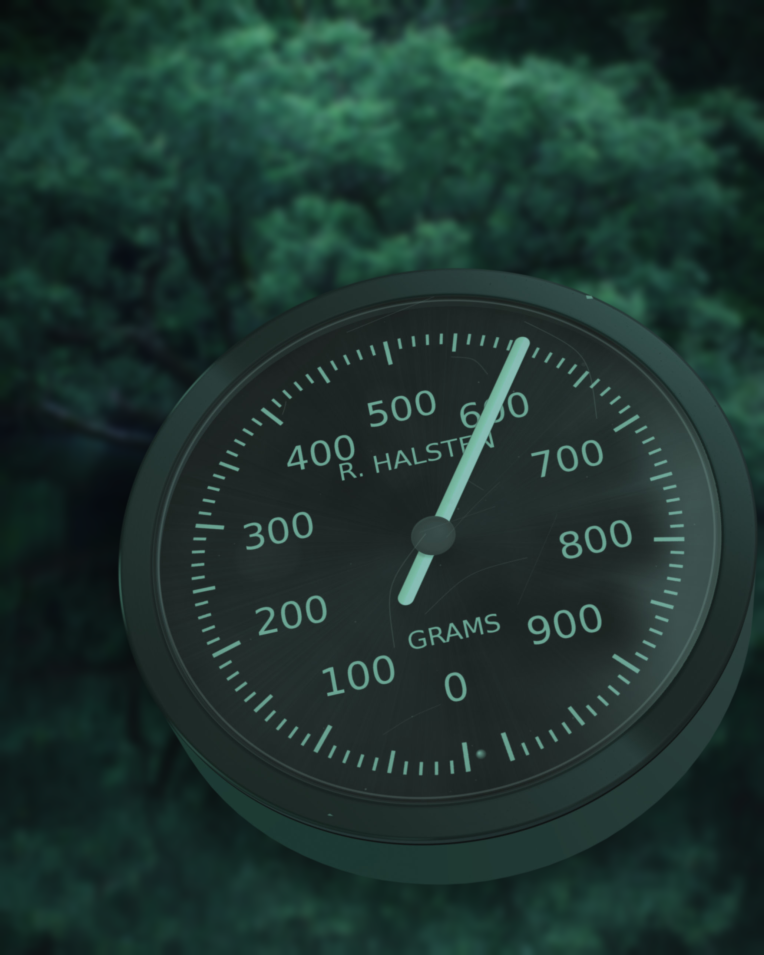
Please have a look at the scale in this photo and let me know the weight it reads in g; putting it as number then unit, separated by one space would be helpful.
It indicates 600 g
